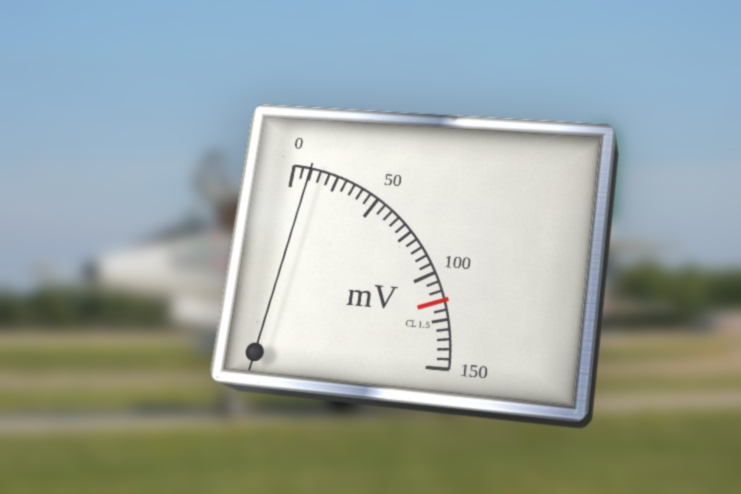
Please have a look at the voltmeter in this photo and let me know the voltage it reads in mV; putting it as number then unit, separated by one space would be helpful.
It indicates 10 mV
